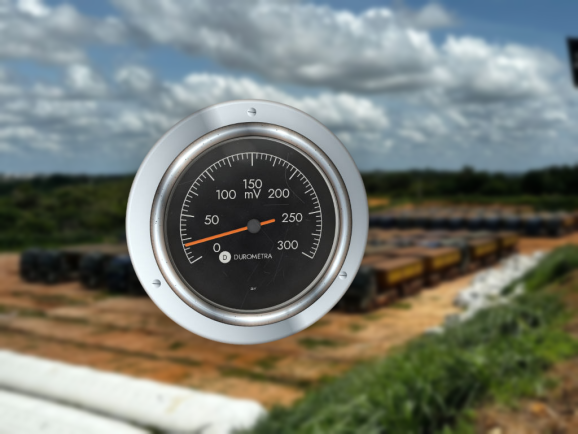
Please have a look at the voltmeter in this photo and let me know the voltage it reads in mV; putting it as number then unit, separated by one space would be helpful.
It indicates 20 mV
